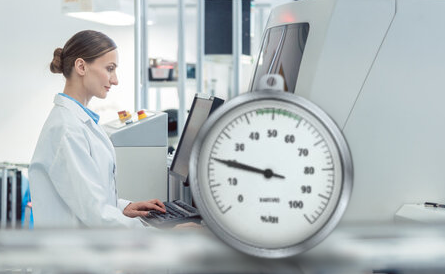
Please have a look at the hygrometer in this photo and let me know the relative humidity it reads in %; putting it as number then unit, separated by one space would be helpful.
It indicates 20 %
